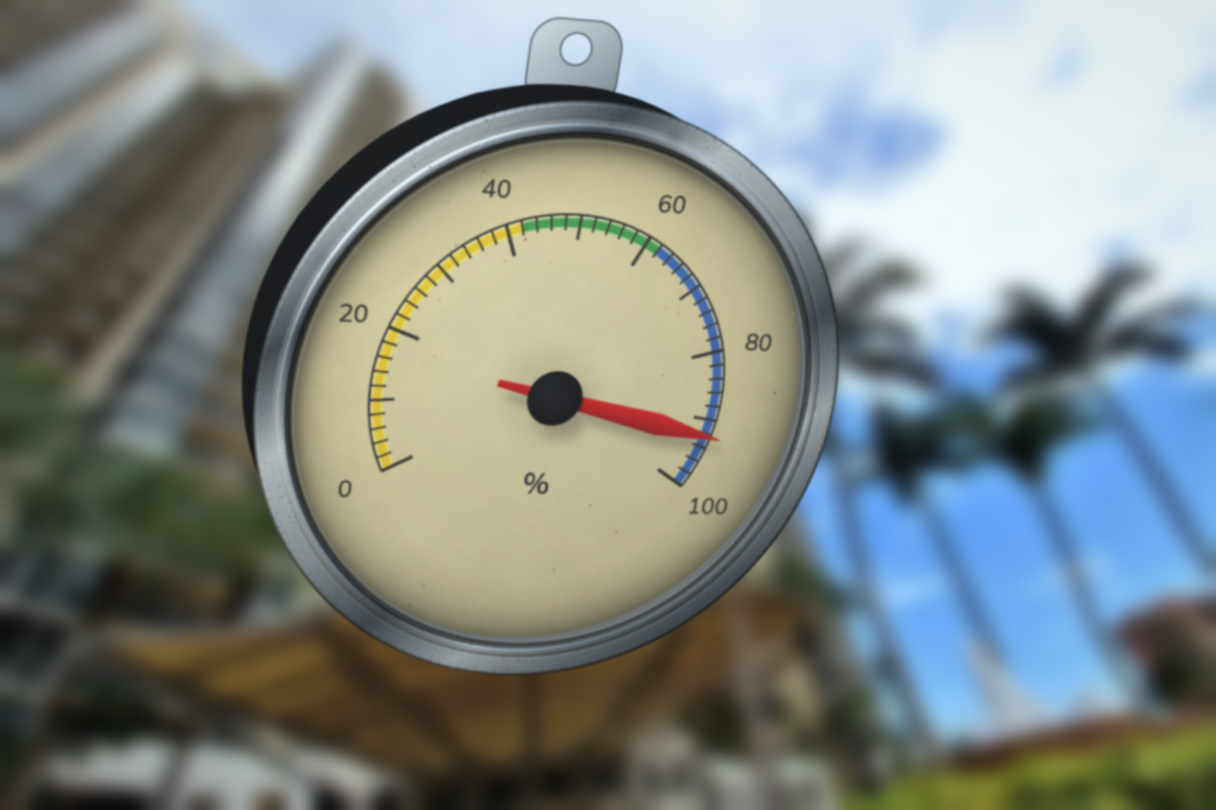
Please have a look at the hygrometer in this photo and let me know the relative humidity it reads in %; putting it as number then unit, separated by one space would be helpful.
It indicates 92 %
